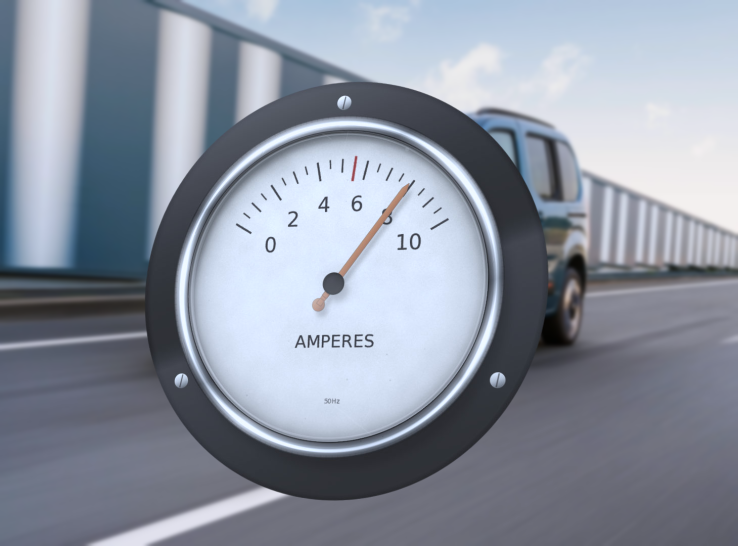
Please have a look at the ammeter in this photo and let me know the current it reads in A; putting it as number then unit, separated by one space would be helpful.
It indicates 8 A
